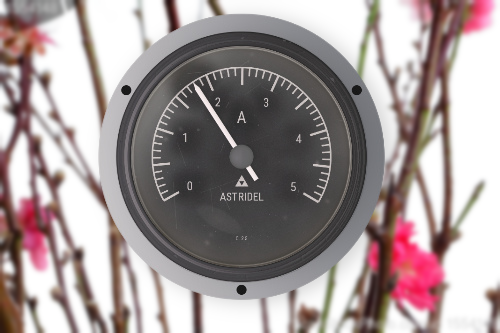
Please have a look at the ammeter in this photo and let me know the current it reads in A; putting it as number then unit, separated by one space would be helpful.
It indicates 1.8 A
